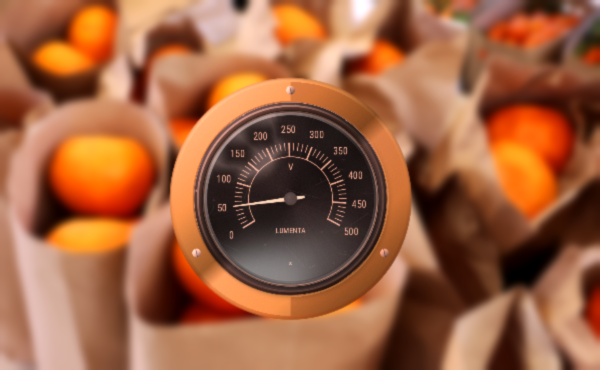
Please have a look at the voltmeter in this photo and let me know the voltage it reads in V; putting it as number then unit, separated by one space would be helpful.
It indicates 50 V
